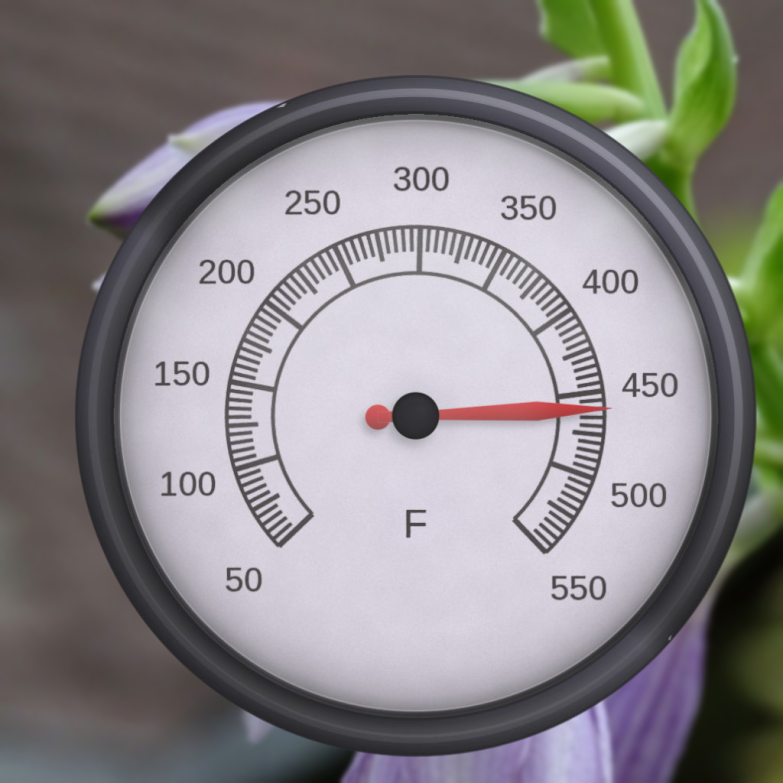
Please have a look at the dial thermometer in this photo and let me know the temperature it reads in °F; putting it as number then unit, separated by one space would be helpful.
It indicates 460 °F
